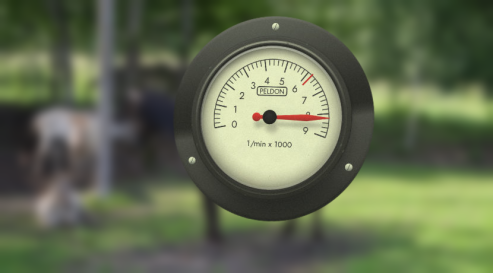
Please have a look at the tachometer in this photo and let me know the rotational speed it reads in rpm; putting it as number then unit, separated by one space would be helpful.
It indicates 8200 rpm
